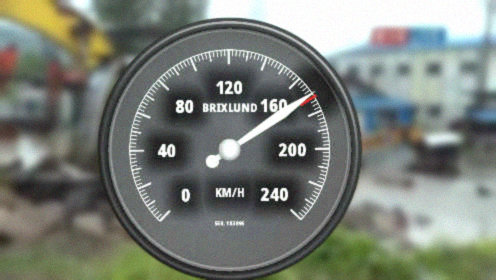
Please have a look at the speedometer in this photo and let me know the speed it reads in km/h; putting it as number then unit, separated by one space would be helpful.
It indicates 170 km/h
